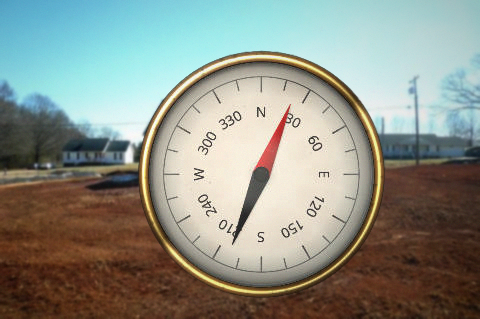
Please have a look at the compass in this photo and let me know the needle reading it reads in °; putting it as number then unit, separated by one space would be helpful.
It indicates 22.5 °
